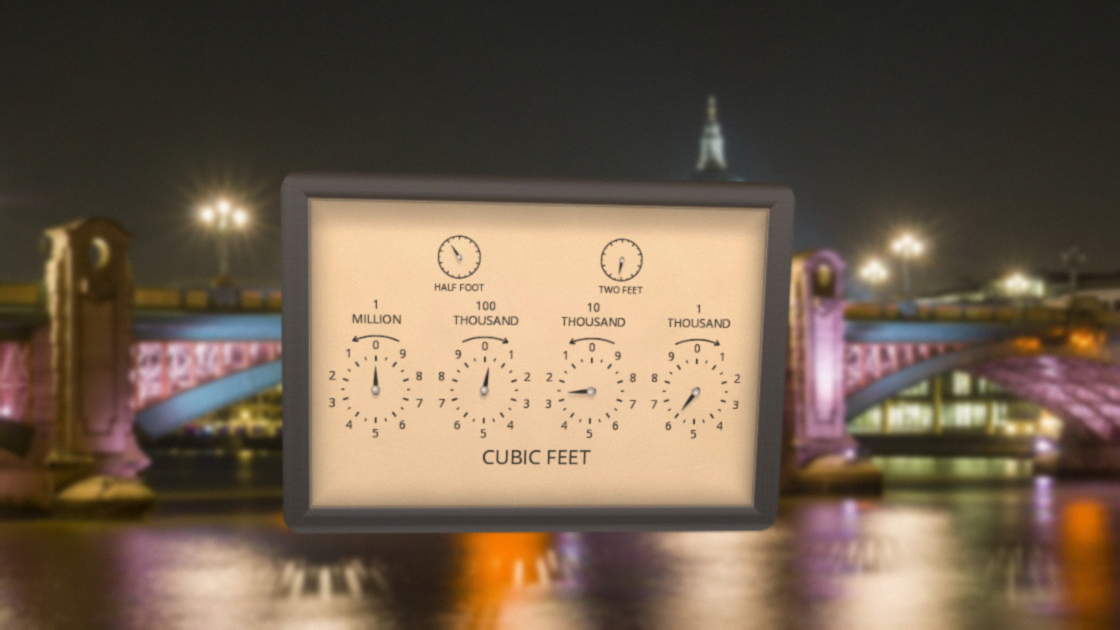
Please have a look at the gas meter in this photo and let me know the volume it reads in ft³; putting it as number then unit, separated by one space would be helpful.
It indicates 2600 ft³
